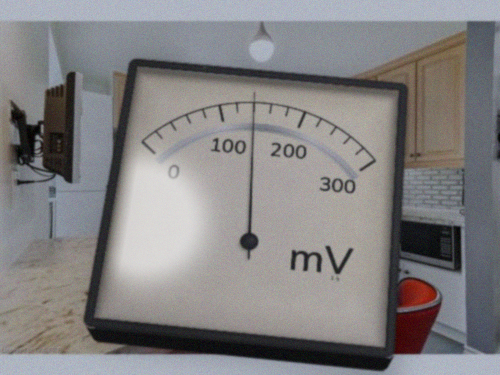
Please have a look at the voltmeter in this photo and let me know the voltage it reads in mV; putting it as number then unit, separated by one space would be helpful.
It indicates 140 mV
